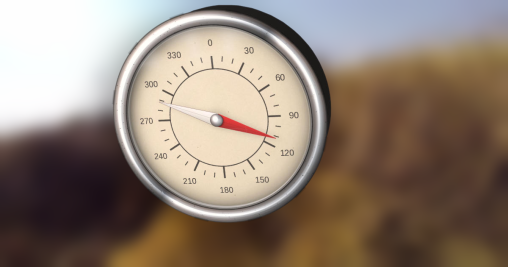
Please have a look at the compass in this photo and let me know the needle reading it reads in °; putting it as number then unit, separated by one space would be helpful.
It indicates 110 °
